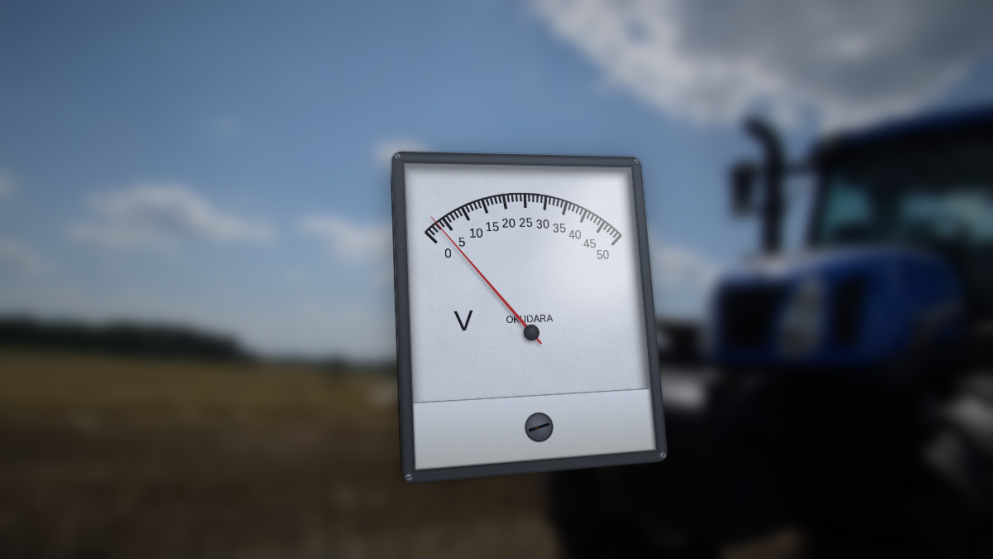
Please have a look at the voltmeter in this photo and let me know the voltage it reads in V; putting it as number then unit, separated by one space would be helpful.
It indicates 3 V
